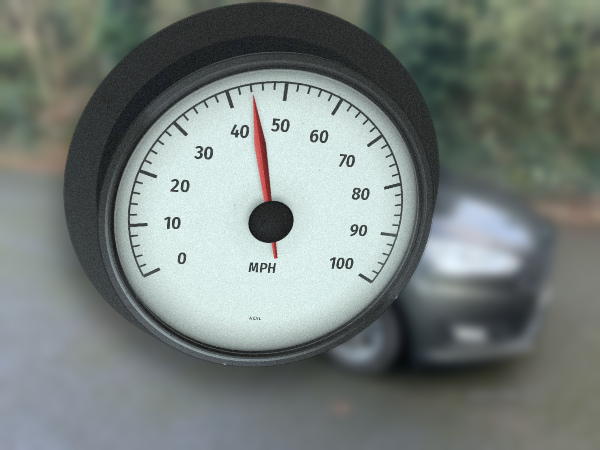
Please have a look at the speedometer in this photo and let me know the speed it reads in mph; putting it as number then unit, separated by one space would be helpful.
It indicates 44 mph
